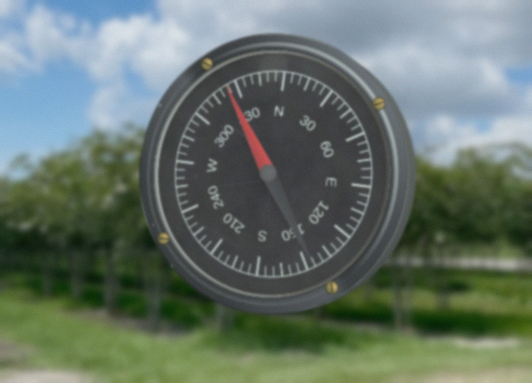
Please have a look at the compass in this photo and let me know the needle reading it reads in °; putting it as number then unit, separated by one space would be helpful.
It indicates 325 °
